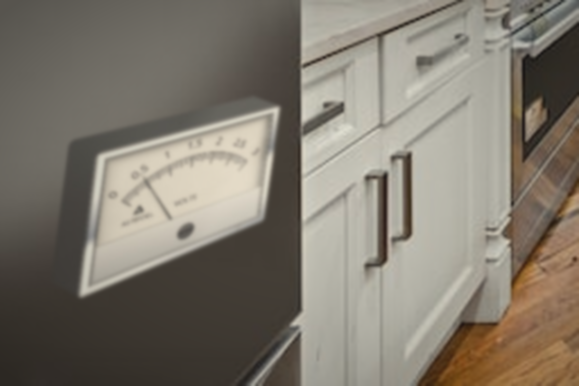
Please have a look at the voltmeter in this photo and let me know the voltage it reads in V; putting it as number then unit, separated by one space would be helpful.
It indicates 0.5 V
